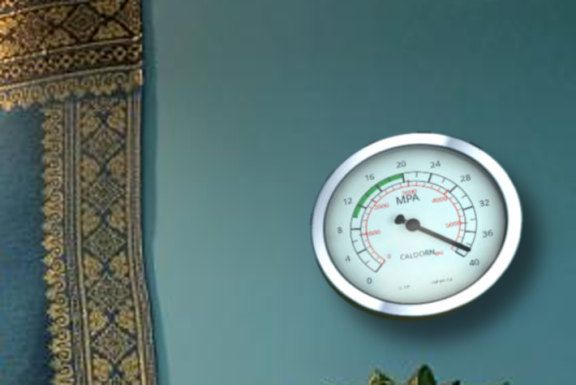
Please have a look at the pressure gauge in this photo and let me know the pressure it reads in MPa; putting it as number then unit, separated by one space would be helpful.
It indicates 39 MPa
